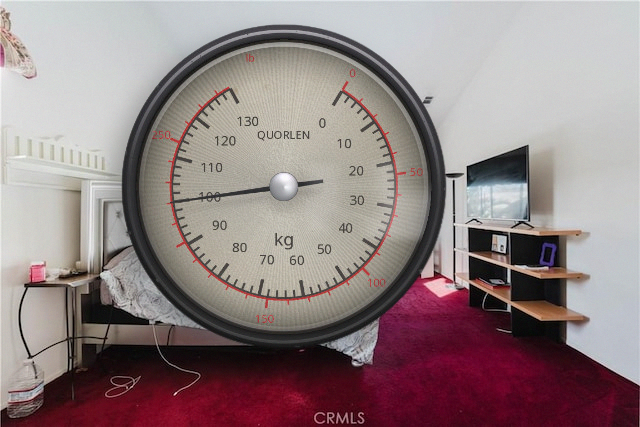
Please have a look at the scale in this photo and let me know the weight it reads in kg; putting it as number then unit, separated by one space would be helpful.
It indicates 100 kg
